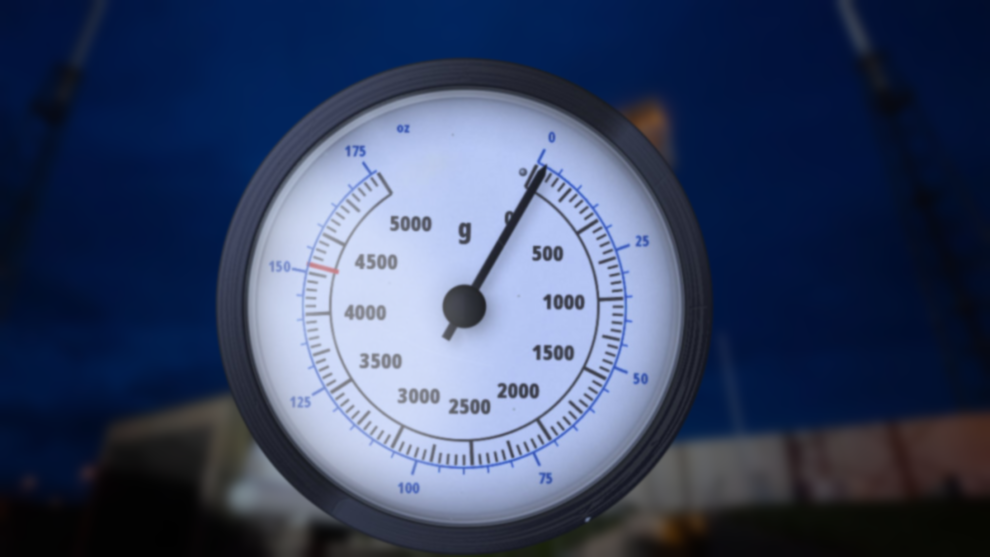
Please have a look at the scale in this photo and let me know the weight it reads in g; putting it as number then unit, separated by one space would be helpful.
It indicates 50 g
